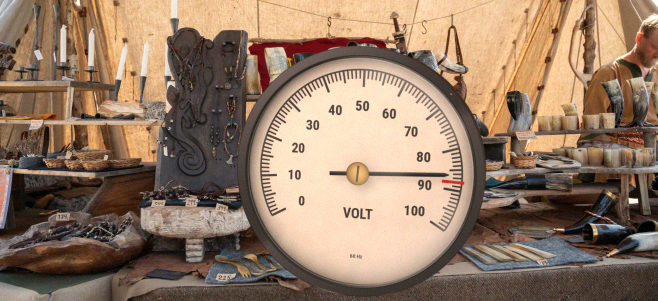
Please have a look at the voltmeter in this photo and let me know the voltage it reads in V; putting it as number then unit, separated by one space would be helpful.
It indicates 86 V
